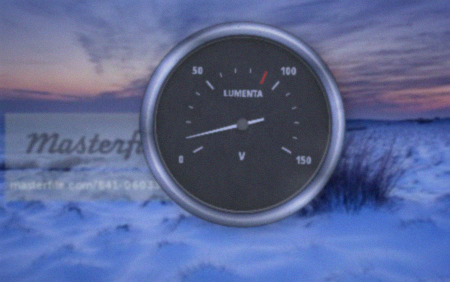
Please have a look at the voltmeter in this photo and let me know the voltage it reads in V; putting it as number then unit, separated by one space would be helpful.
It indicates 10 V
